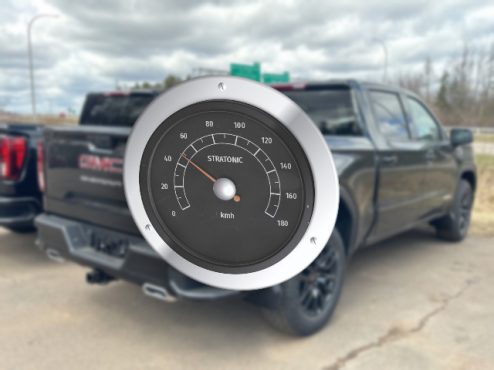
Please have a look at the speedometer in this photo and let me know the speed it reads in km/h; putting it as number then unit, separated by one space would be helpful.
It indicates 50 km/h
